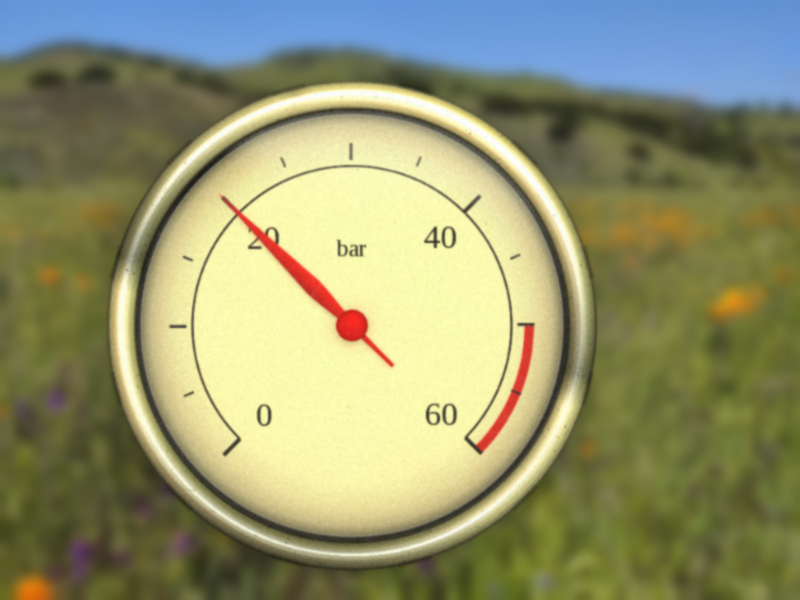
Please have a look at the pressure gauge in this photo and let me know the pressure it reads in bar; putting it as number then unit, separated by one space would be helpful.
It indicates 20 bar
